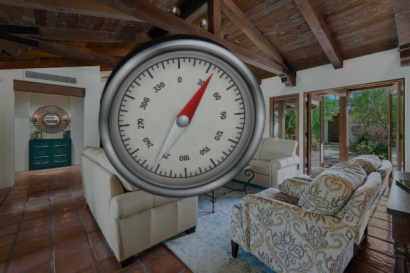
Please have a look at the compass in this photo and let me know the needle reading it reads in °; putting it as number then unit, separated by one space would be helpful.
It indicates 35 °
